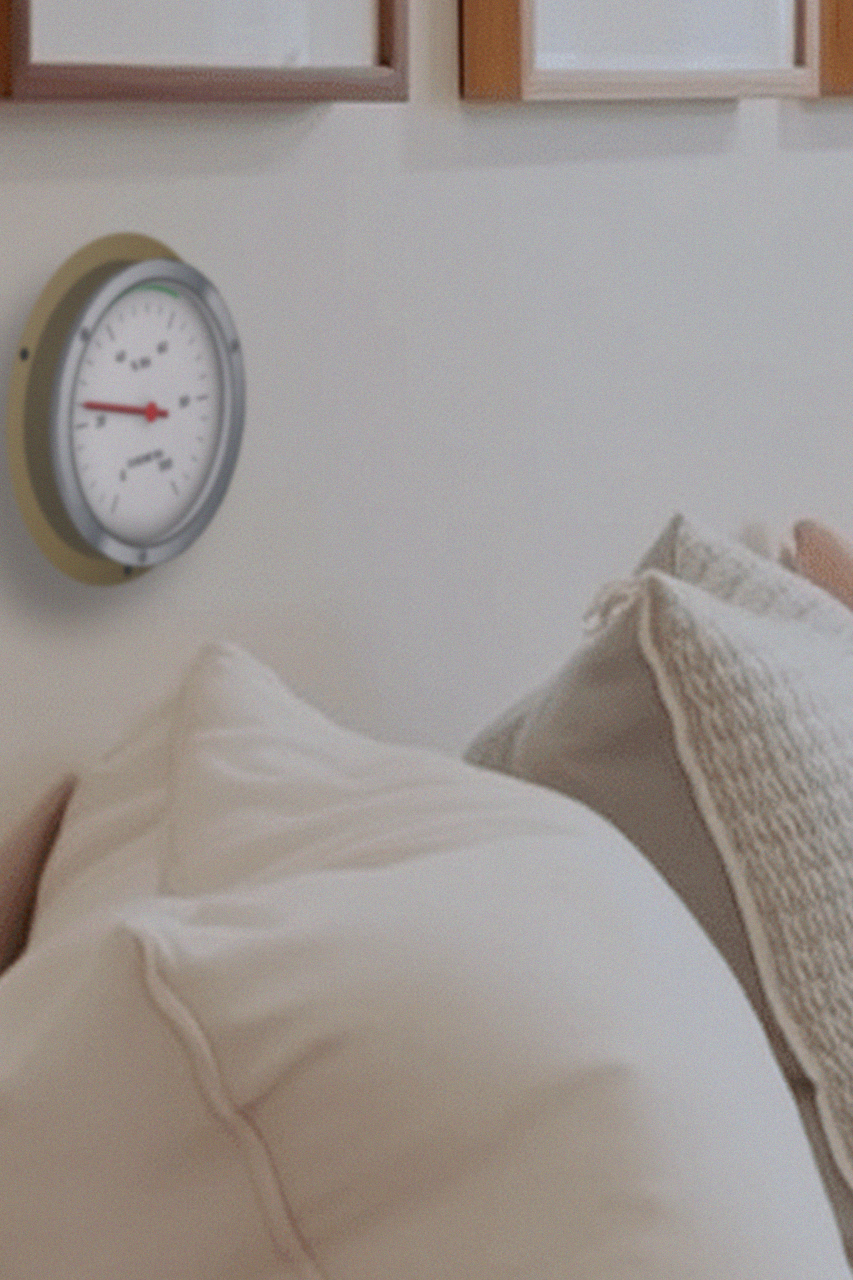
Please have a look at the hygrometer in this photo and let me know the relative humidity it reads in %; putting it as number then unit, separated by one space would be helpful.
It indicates 24 %
